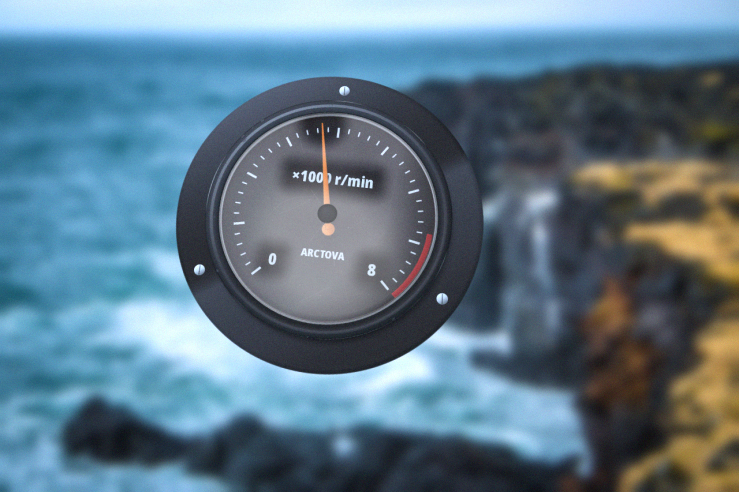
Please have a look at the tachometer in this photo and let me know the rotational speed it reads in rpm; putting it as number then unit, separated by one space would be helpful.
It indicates 3700 rpm
